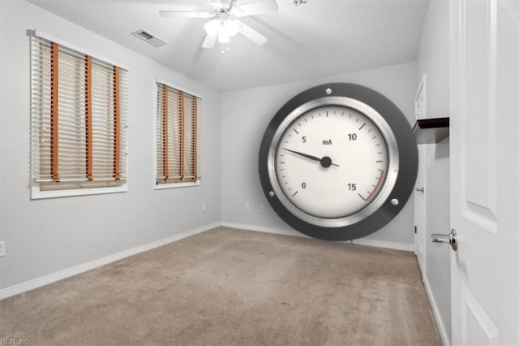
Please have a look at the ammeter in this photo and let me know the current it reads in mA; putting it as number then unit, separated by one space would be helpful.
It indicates 3.5 mA
